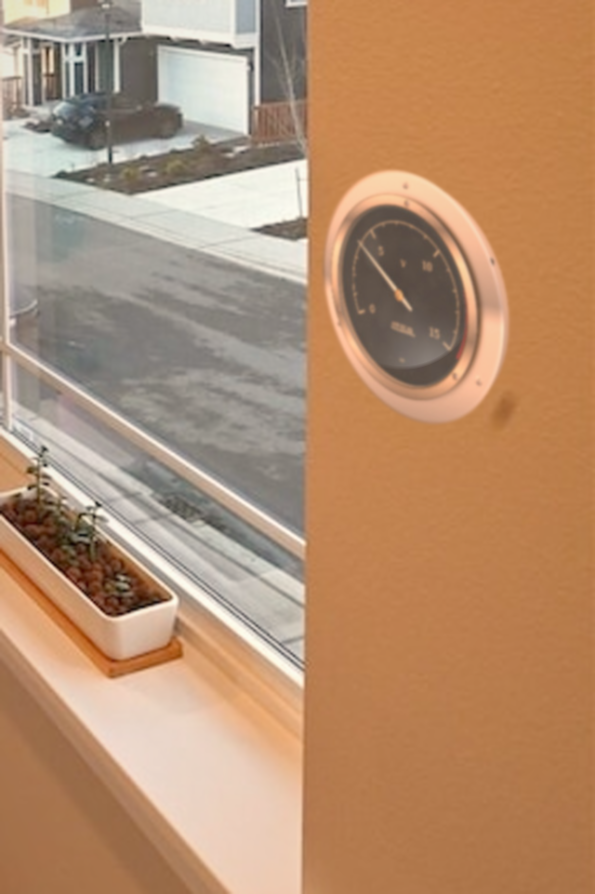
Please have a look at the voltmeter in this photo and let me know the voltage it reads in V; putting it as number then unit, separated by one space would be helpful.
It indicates 4 V
